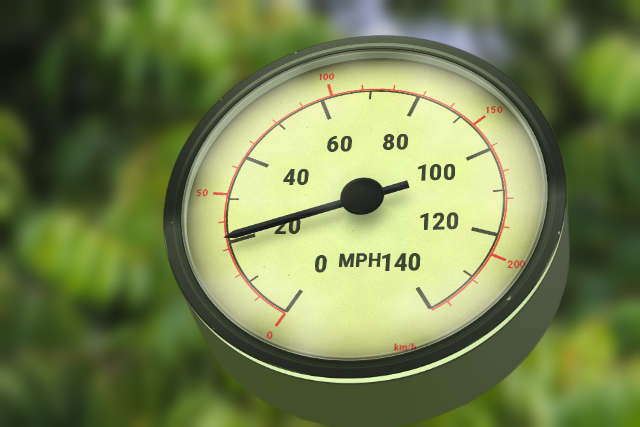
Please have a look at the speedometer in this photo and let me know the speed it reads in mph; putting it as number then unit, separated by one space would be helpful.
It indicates 20 mph
